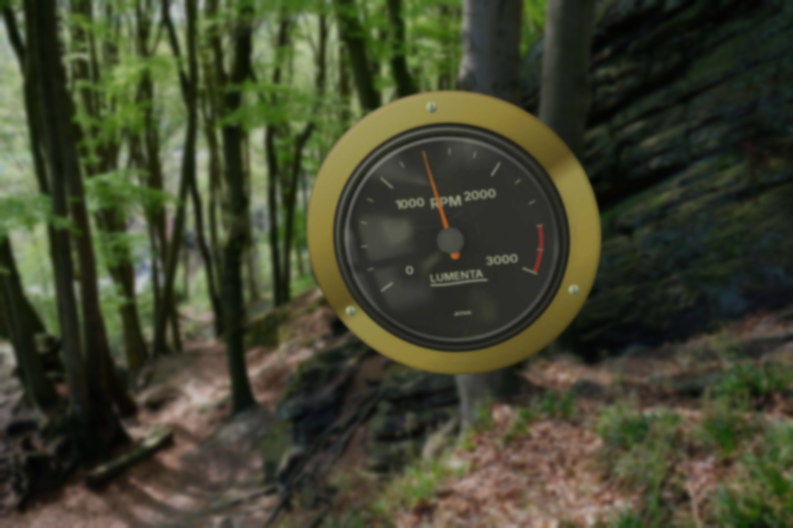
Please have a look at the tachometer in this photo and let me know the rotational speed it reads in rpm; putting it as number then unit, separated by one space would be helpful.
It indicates 1400 rpm
